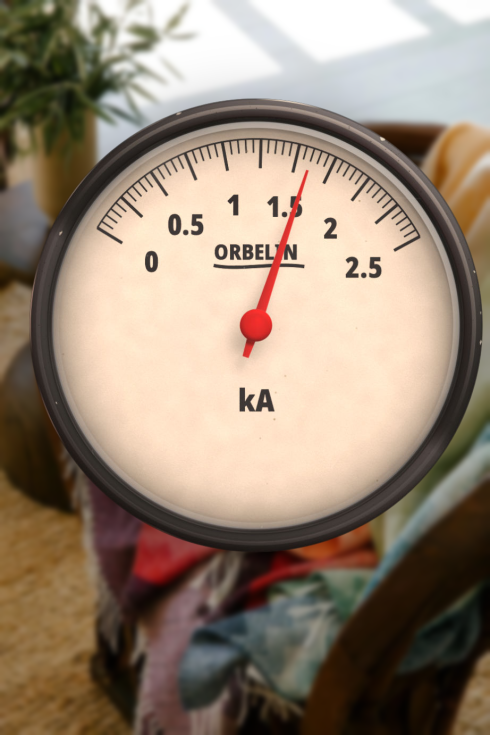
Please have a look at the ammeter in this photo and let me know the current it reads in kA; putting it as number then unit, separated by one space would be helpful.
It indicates 1.6 kA
